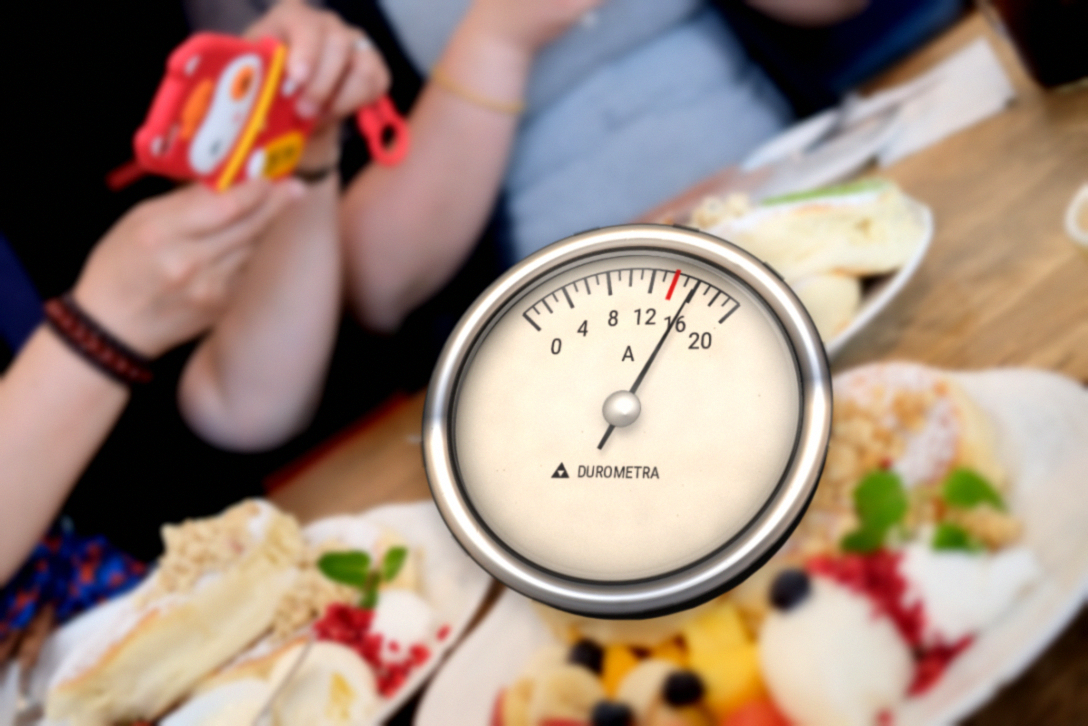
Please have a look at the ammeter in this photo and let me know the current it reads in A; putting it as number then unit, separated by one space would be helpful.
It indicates 16 A
